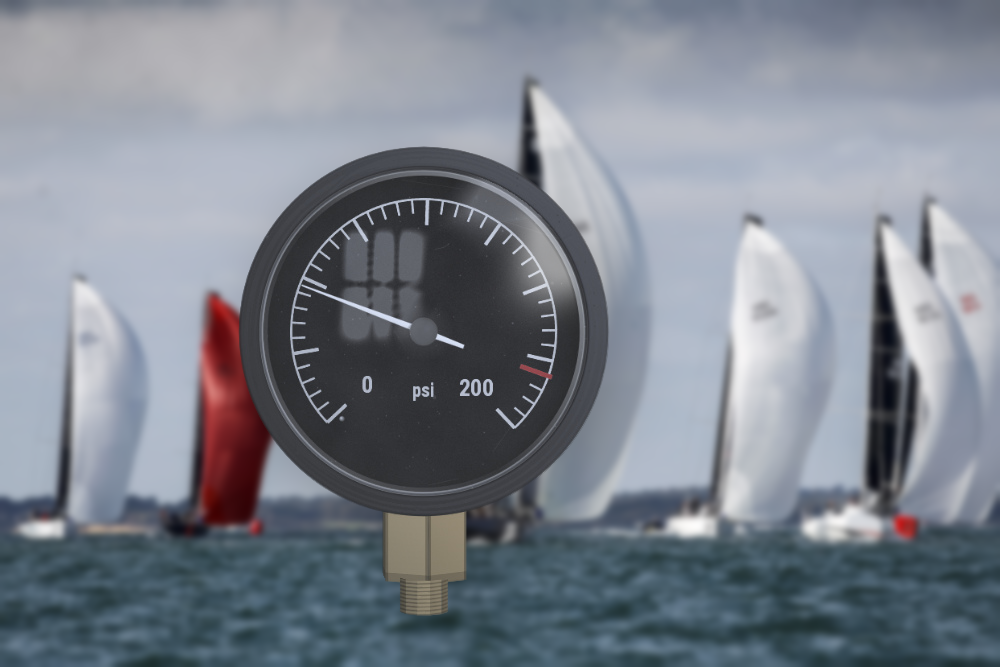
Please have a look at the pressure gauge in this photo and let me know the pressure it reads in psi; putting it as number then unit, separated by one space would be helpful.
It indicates 47.5 psi
